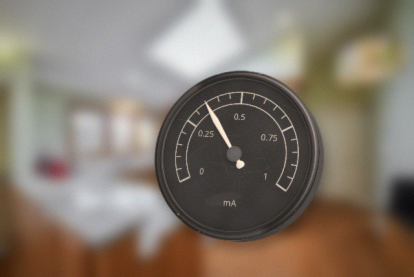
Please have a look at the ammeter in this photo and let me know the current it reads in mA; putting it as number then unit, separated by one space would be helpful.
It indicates 0.35 mA
